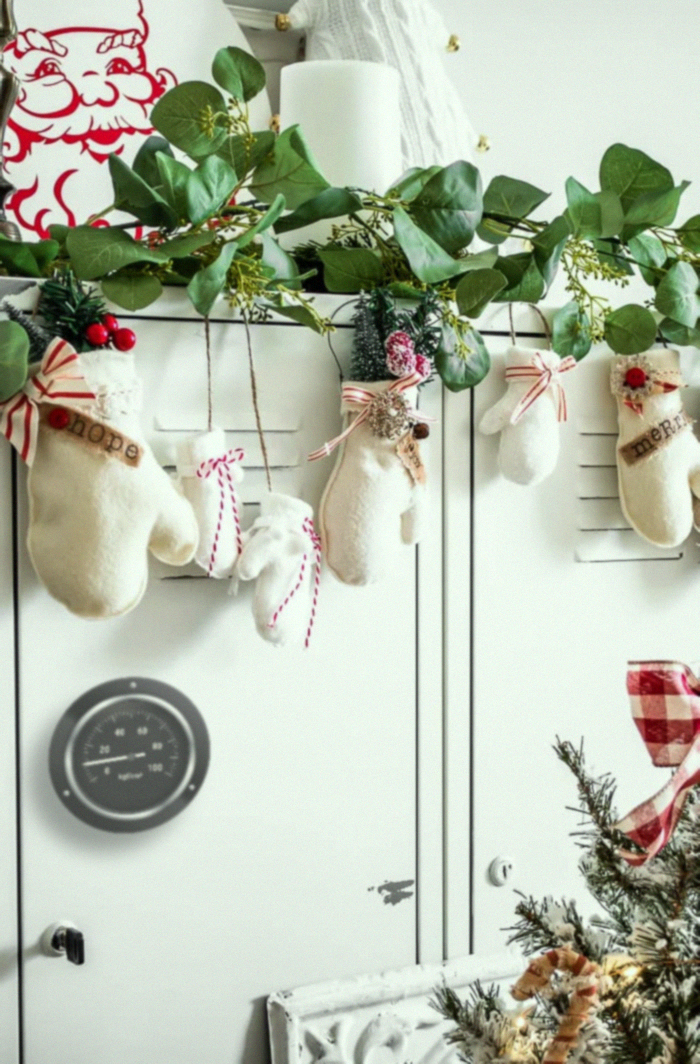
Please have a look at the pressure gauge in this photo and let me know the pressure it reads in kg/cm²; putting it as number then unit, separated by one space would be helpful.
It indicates 10 kg/cm²
